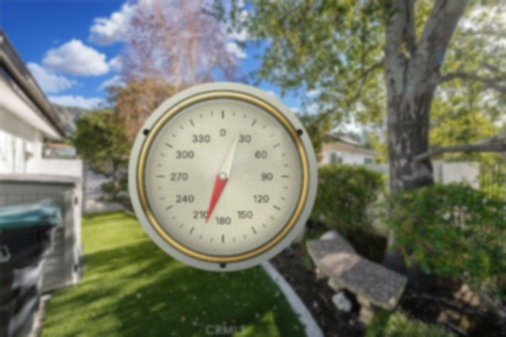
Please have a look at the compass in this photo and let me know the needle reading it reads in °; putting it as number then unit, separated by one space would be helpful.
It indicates 200 °
